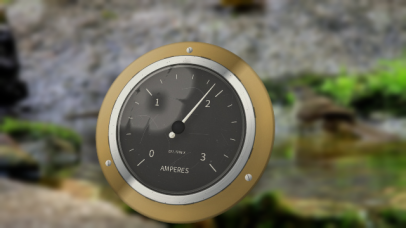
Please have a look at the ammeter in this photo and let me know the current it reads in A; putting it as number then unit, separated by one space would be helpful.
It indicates 1.9 A
